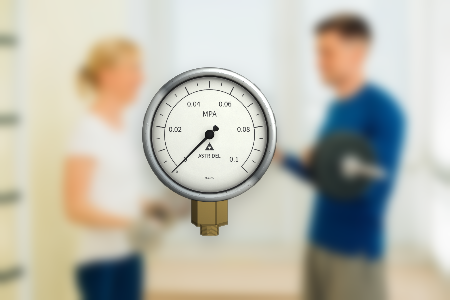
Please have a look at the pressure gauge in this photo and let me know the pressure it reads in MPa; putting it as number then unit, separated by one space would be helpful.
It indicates 0 MPa
